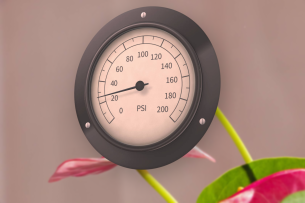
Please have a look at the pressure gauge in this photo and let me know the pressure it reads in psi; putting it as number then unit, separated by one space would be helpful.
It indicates 25 psi
